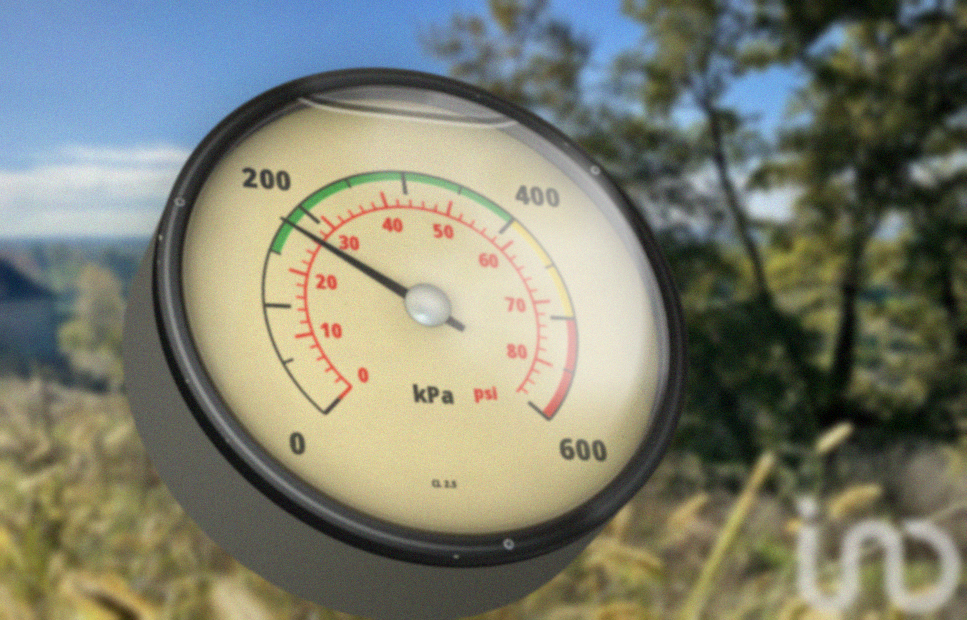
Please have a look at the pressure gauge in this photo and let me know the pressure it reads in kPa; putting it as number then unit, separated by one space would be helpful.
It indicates 175 kPa
